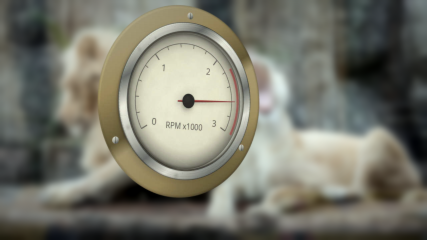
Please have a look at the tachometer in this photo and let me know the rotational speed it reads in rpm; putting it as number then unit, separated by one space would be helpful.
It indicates 2600 rpm
